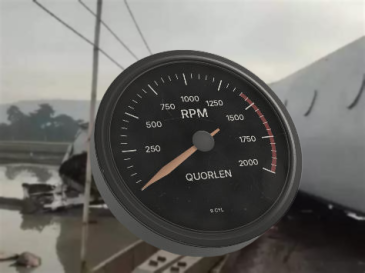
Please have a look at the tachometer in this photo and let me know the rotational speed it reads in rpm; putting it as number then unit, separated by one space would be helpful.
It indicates 0 rpm
